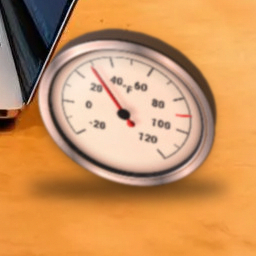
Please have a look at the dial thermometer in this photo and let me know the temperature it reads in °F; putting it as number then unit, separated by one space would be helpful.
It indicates 30 °F
